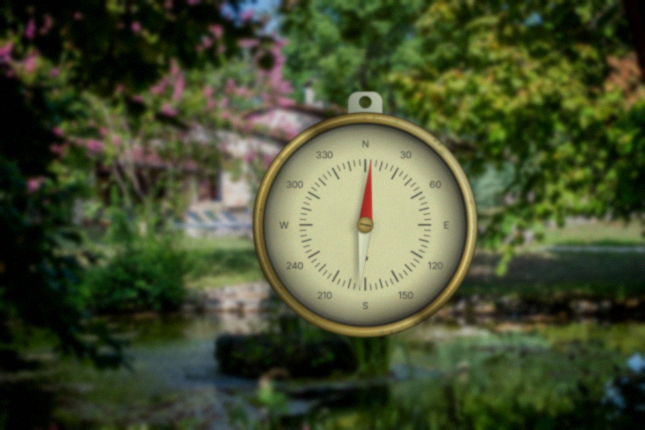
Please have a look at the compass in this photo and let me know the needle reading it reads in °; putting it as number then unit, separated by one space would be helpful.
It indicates 5 °
